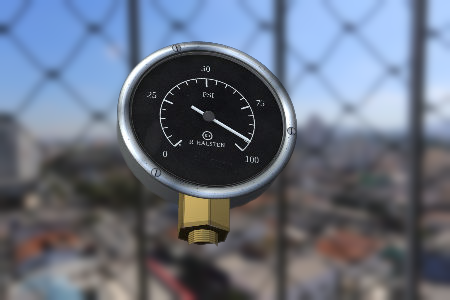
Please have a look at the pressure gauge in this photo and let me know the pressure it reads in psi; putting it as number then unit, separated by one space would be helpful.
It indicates 95 psi
